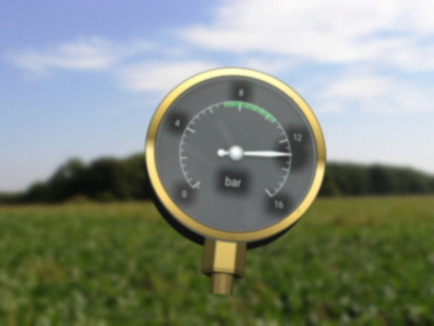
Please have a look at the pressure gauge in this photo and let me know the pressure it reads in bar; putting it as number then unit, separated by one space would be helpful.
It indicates 13 bar
